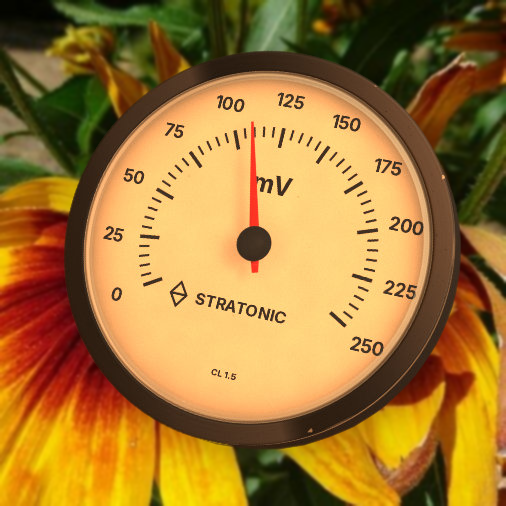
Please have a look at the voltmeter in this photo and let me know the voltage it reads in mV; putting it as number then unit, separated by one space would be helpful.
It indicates 110 mV
